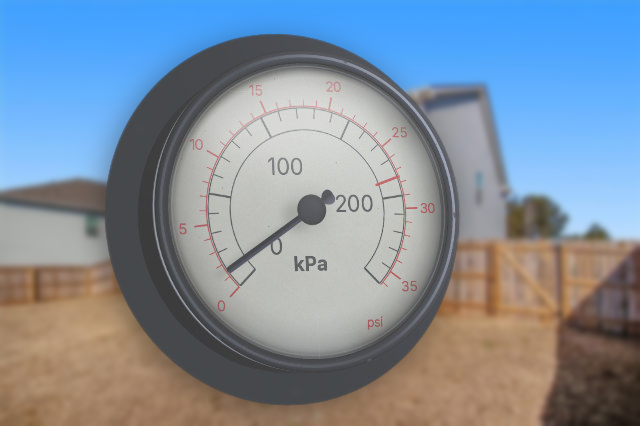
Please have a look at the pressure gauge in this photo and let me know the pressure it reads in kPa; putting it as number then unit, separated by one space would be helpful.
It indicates 10 kPa
